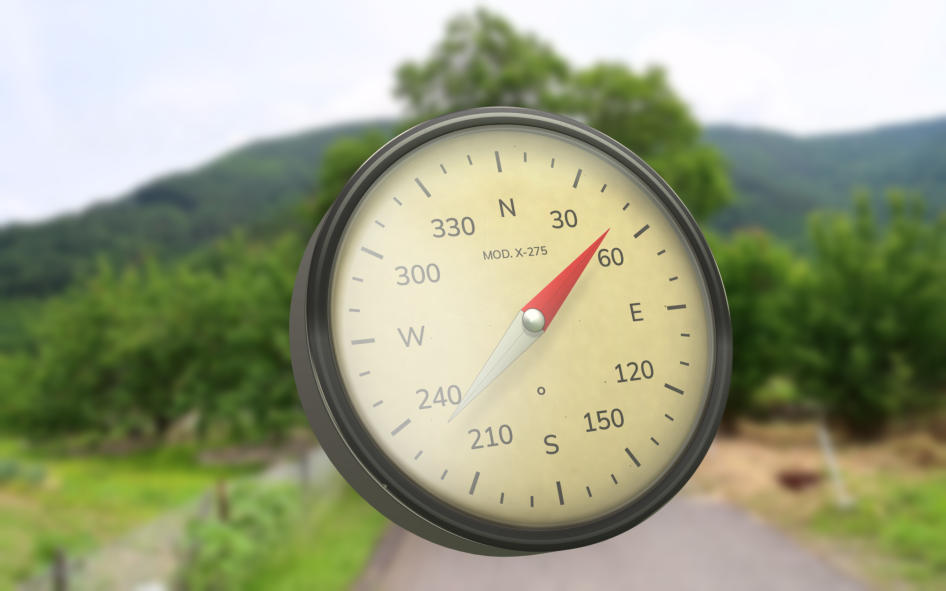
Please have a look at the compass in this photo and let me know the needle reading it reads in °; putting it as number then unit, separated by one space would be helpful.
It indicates 50 °
